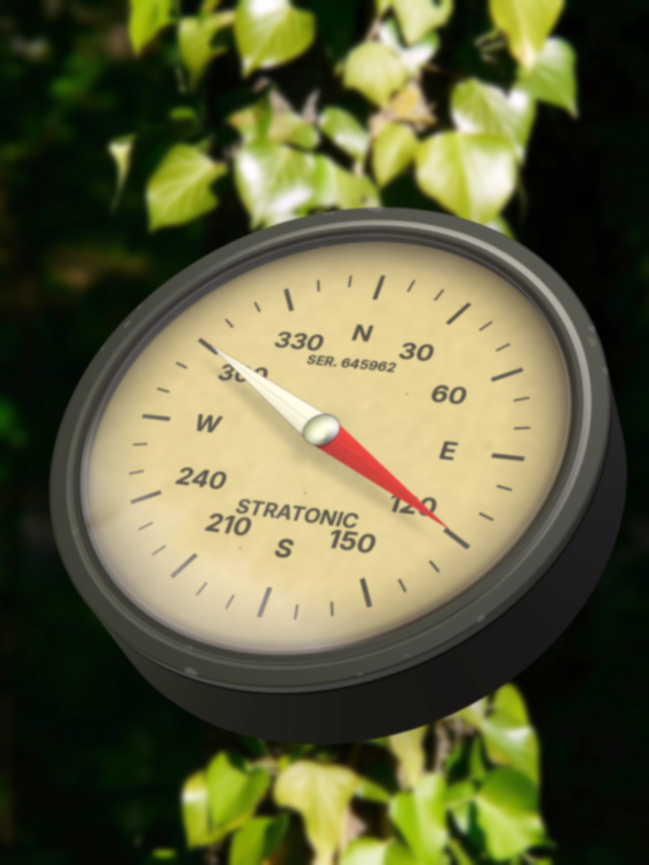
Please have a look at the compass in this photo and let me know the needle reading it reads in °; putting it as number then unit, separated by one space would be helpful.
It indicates 120 °
